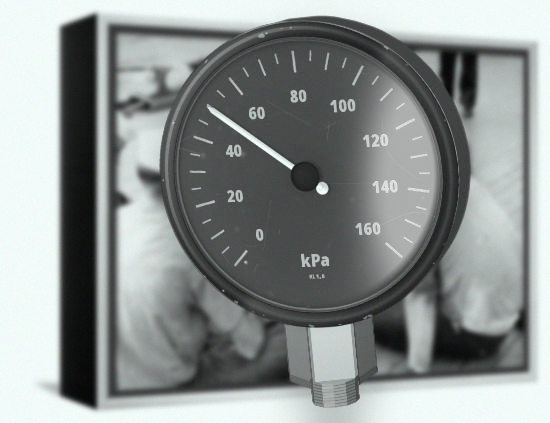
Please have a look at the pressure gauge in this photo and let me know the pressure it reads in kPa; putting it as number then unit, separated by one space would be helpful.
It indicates 50 kPa
